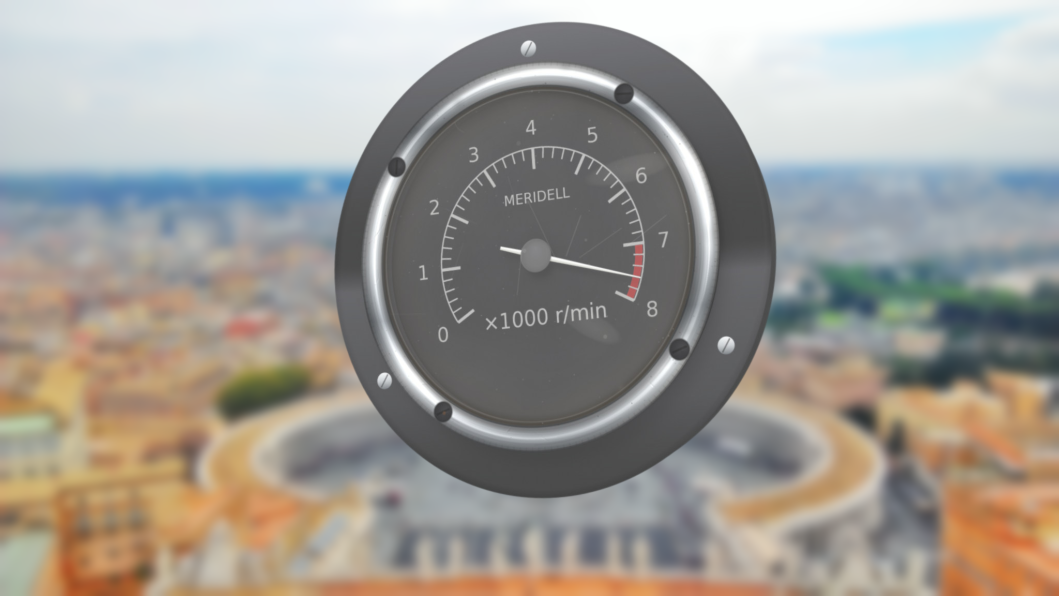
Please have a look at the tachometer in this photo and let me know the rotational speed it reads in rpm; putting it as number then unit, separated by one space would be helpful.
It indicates 7600 rpm
